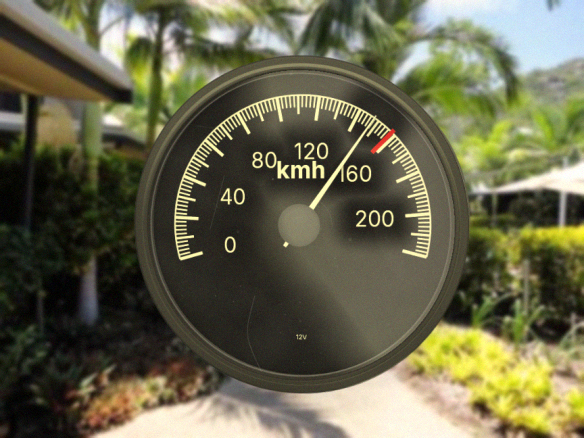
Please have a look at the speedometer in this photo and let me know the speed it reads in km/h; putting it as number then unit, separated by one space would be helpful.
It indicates 148 km/h
